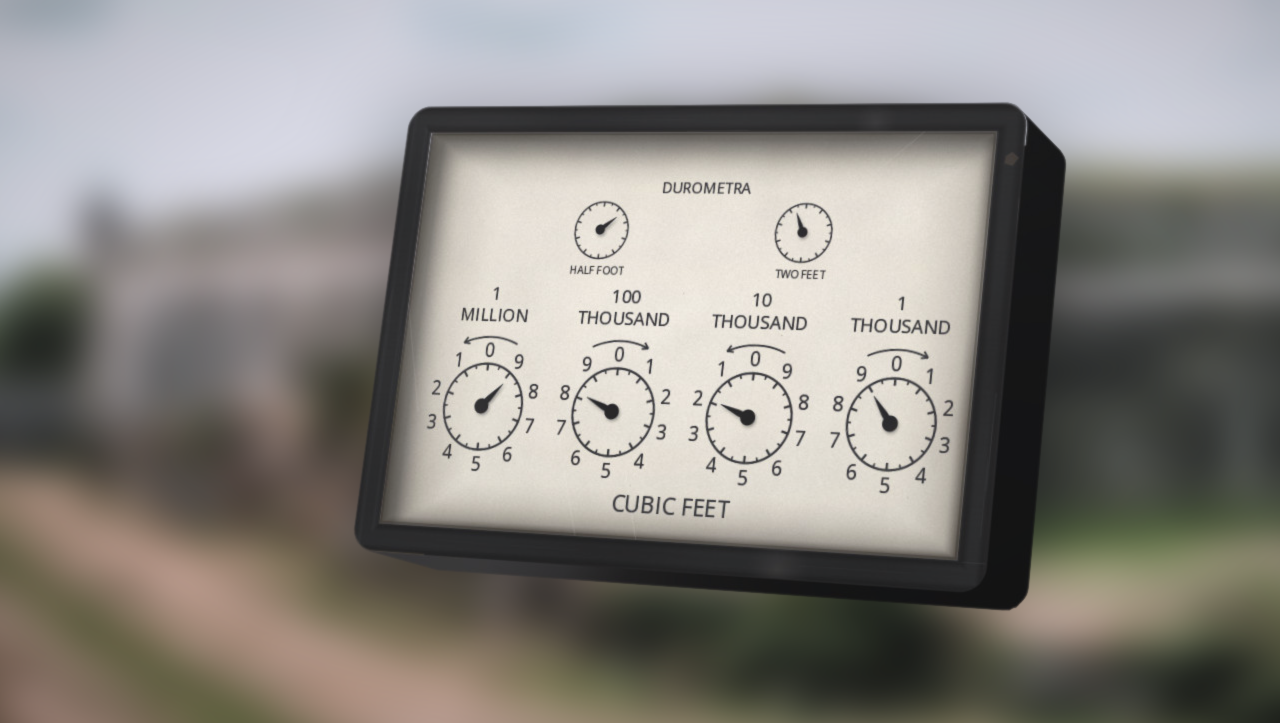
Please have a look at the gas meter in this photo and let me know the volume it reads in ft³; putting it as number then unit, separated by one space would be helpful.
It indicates 881900 ft³
